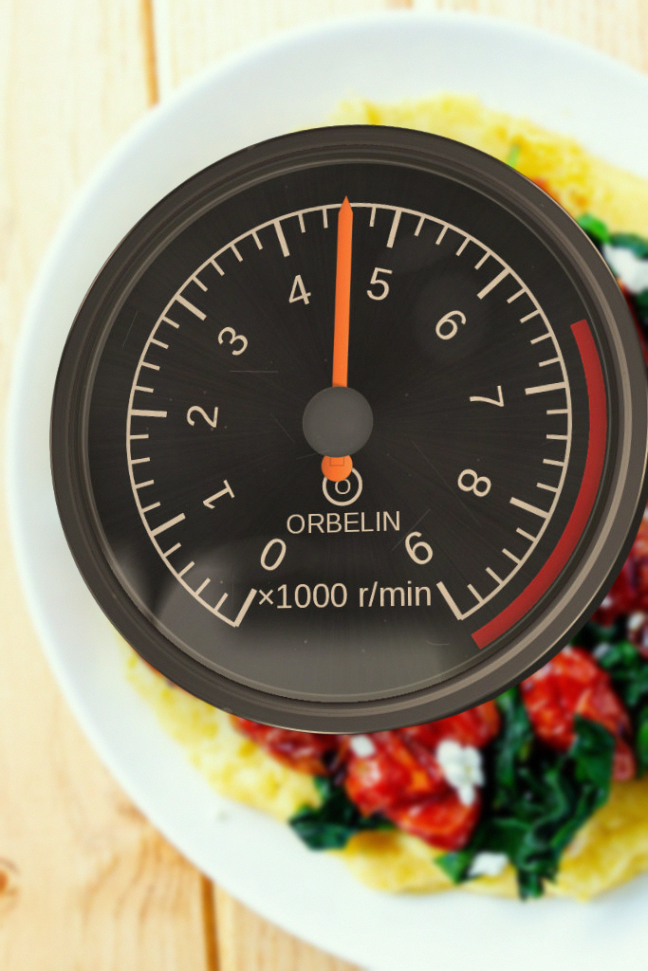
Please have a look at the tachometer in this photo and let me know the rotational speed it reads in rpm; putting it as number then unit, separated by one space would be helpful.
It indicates 4600 rpm
